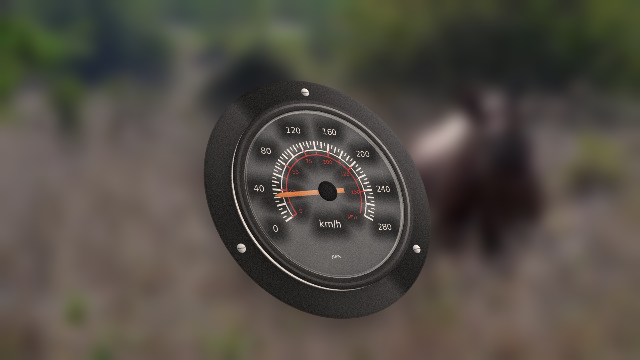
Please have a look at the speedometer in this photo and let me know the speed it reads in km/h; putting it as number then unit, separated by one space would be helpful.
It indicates 30 km/h
